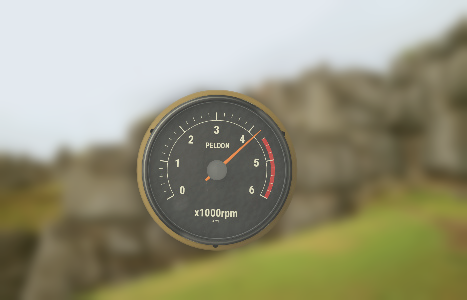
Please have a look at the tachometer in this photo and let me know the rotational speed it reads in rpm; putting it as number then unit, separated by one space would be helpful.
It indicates 4200 rpm
